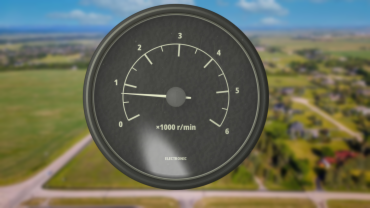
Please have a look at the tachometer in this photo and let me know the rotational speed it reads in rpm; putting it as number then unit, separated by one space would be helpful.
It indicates 750 rpm
